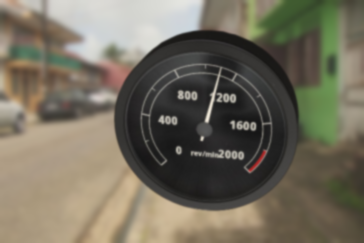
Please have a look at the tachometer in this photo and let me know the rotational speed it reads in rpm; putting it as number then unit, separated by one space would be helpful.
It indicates 1100 rpm
